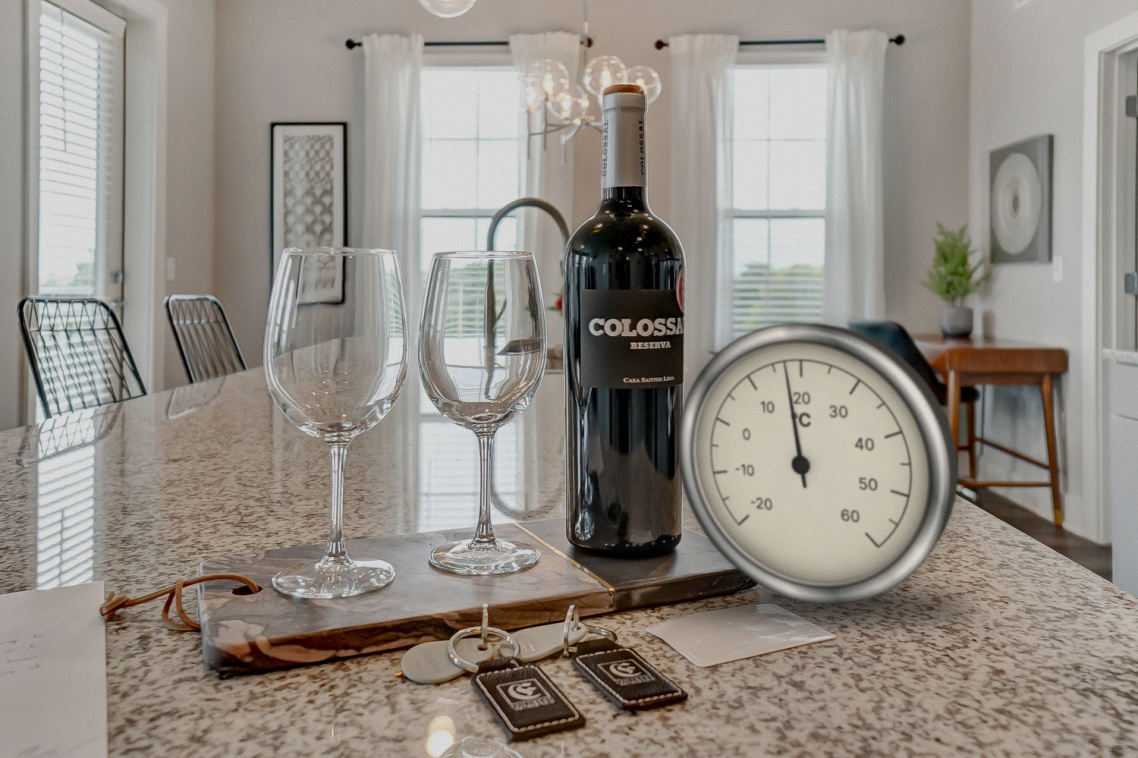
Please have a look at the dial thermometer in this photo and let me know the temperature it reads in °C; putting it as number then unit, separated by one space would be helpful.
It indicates 17.5 °C
